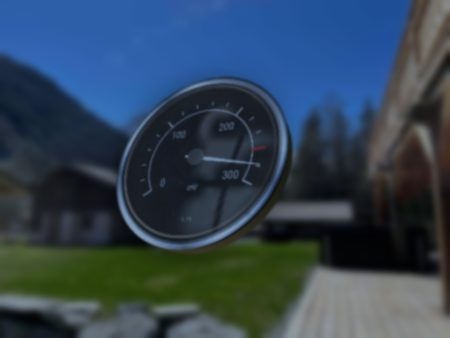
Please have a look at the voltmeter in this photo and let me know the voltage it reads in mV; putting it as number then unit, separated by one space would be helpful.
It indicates 280 mV
